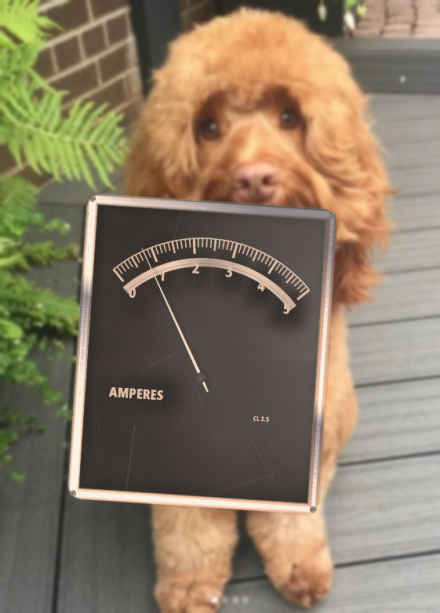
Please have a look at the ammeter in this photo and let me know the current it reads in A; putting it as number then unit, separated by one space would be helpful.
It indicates 0.8 A
